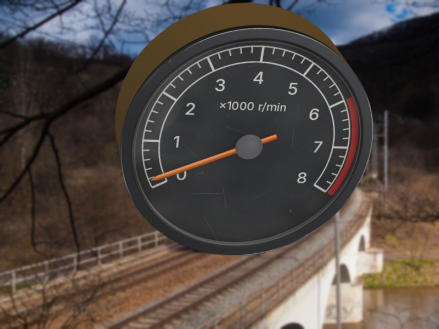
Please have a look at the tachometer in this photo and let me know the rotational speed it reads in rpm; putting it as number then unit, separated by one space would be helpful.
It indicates 200 rpm
